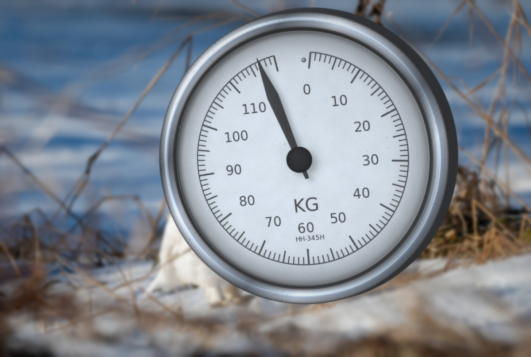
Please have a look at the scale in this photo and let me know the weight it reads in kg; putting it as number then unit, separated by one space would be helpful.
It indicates 117 kg
